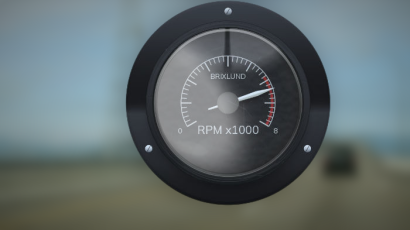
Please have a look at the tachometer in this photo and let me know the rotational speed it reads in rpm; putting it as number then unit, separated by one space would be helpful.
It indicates 6400 rpm
